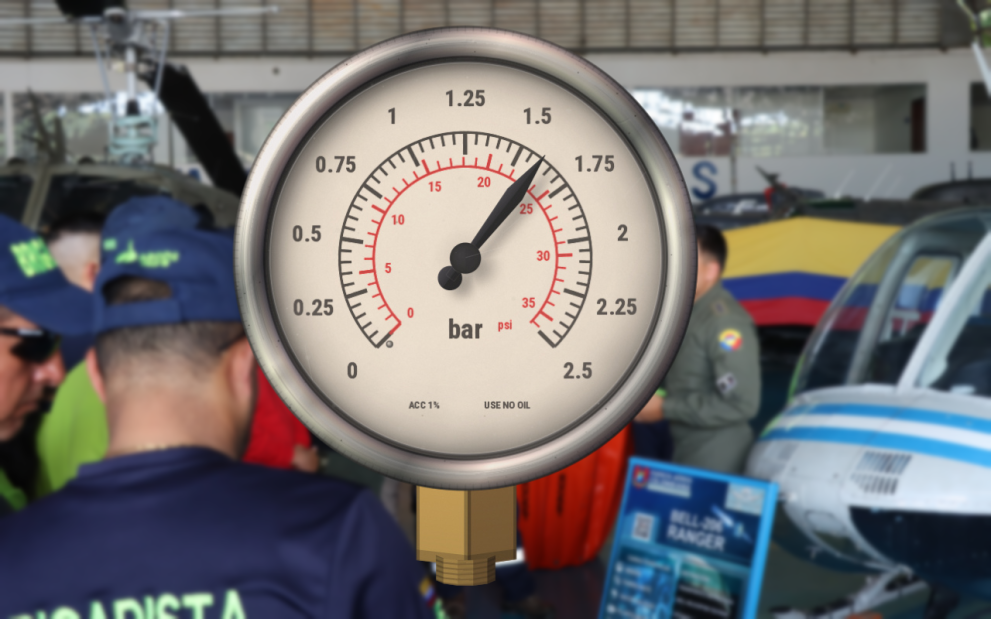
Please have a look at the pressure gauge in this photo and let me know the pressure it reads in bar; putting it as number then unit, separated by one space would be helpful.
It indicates 1.6 bar
